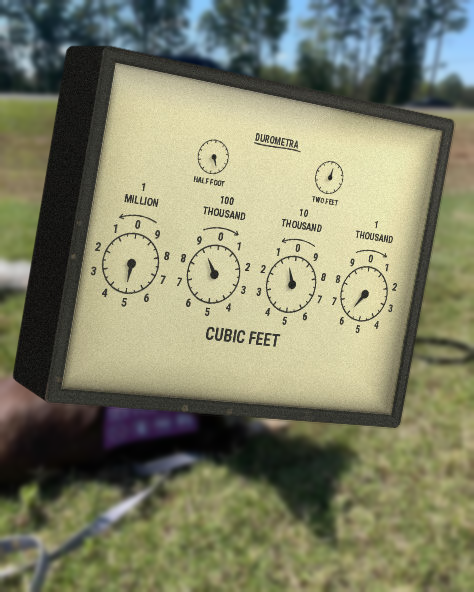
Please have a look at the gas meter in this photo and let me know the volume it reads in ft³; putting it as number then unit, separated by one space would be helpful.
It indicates 490600 ft³
